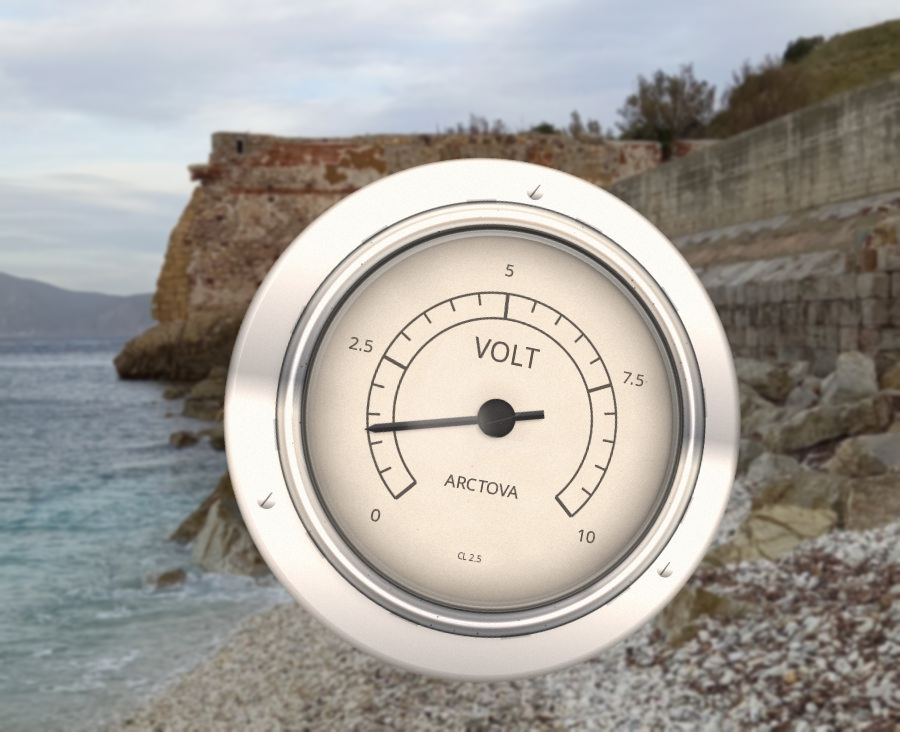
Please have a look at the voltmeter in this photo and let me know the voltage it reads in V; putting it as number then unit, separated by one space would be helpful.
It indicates 1.25 V
